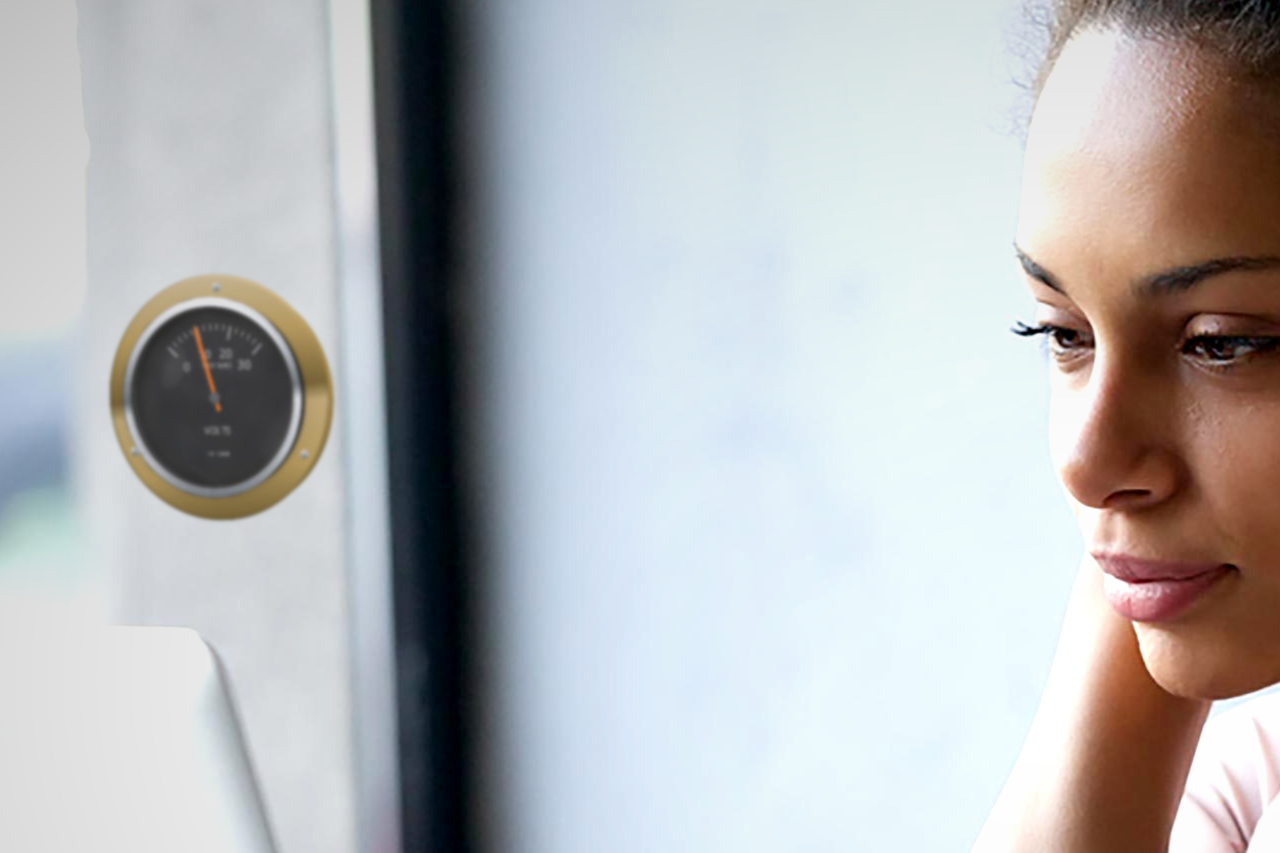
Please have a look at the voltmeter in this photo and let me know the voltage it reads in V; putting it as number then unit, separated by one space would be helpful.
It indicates 10 V
